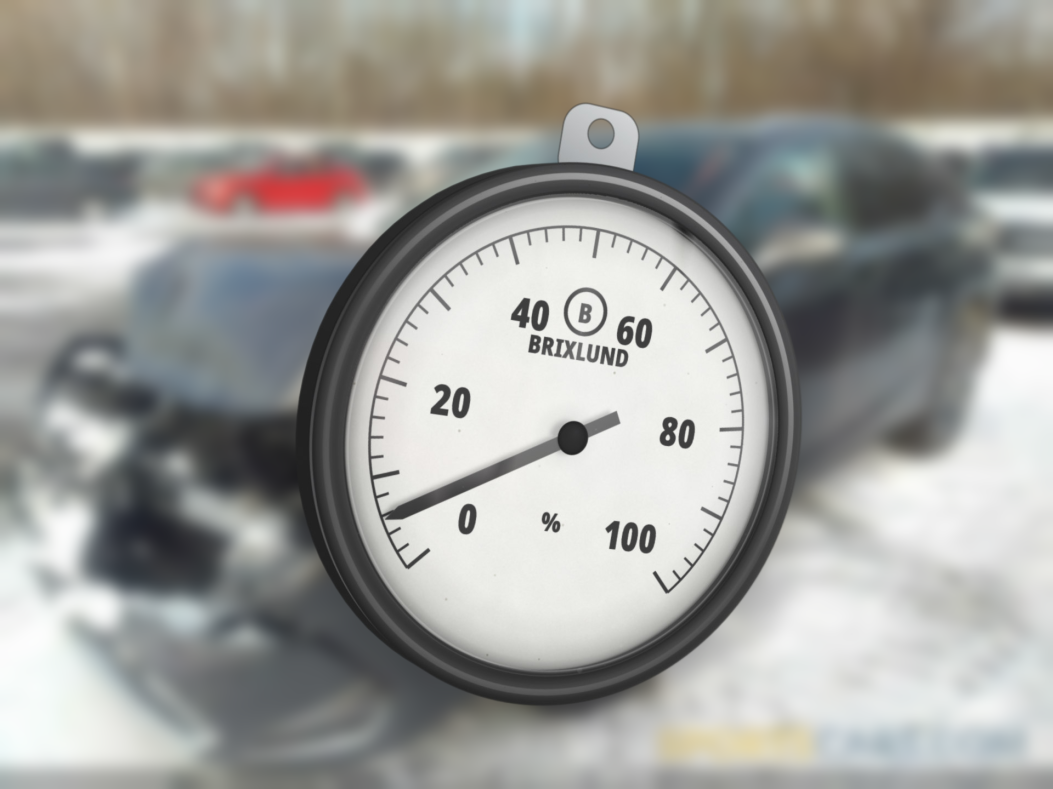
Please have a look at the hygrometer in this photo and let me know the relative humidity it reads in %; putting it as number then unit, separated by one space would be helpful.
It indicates 6 %
